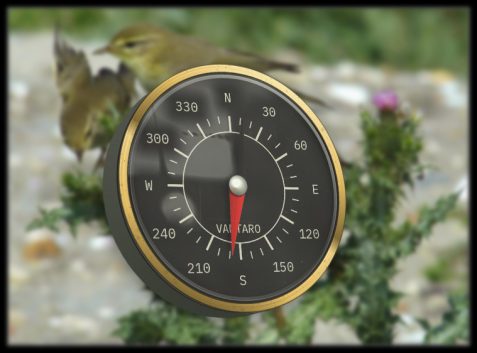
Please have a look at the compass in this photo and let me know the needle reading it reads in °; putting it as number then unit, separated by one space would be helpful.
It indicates 190 °
